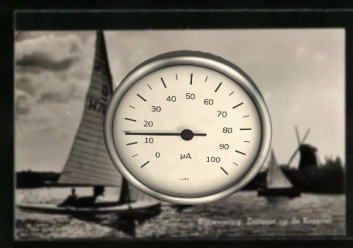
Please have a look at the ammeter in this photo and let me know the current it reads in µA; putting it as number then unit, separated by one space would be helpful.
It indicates 15 µA
